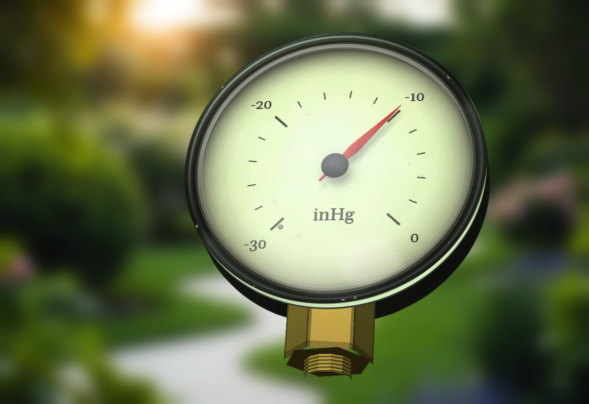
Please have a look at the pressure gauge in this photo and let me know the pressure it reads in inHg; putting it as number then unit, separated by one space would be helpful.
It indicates -10 inHg
